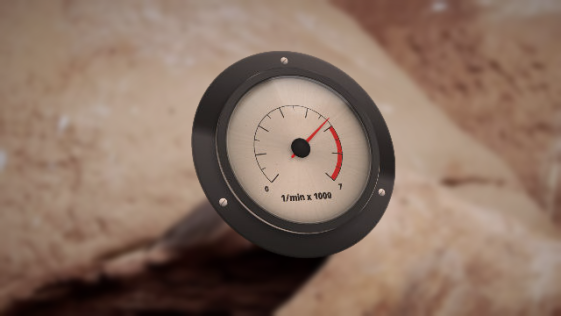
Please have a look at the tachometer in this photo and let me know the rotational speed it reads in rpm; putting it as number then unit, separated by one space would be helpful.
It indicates 4750 rpm
